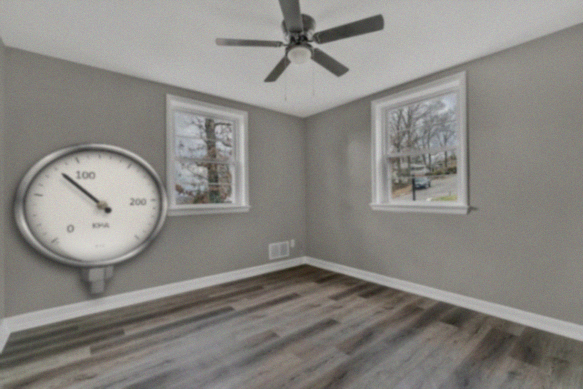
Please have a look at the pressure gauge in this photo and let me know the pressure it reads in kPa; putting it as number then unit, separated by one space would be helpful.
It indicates 80 kPa
